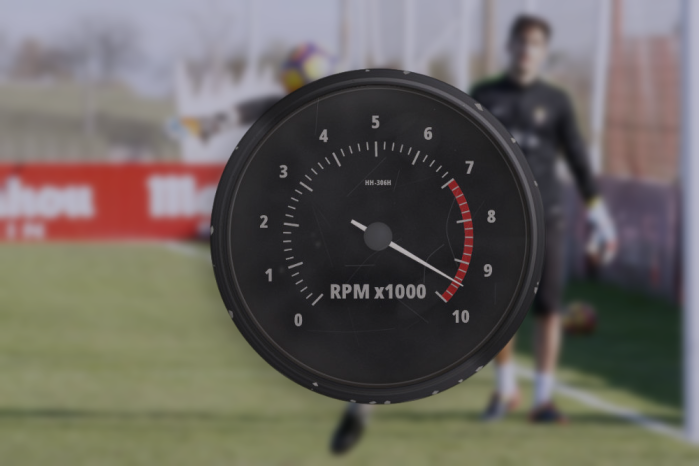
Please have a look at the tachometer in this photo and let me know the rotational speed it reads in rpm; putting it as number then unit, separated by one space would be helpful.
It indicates 9500 rpm
